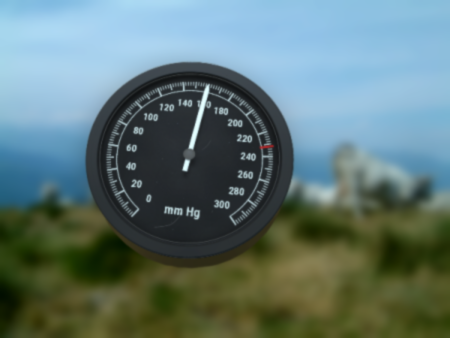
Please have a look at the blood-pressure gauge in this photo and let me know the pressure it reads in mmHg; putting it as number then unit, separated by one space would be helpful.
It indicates 160 mmHg
